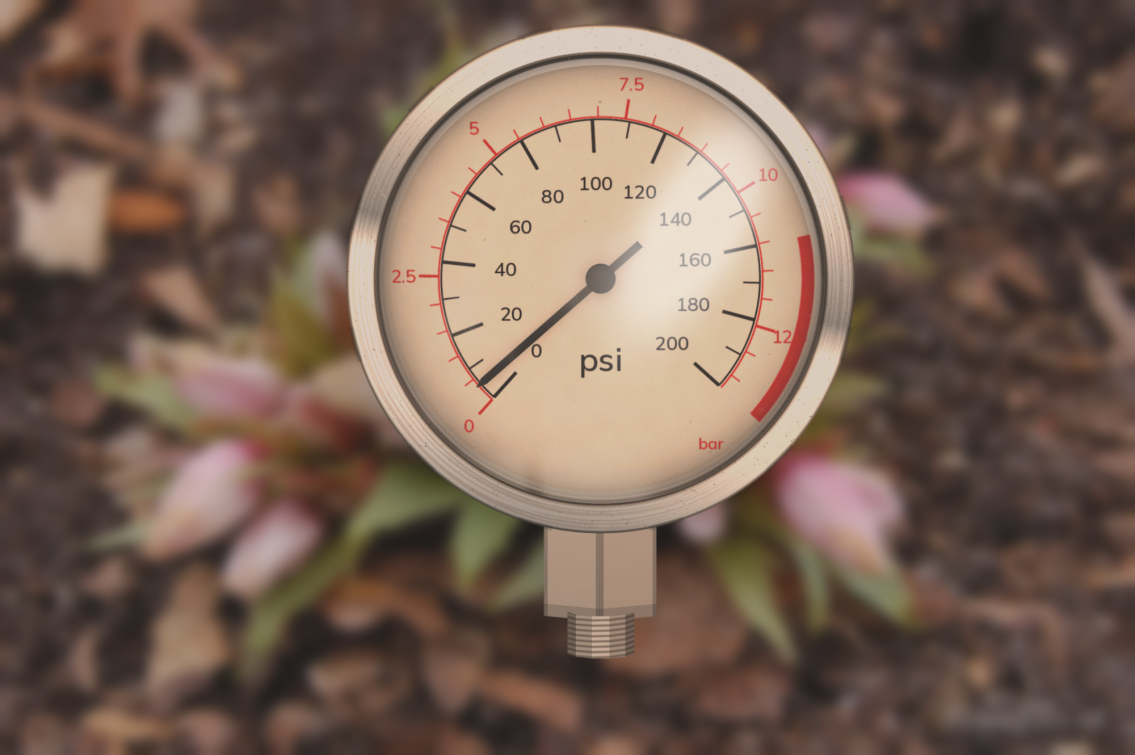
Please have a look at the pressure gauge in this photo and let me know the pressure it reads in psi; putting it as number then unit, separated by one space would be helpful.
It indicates 5 psi
